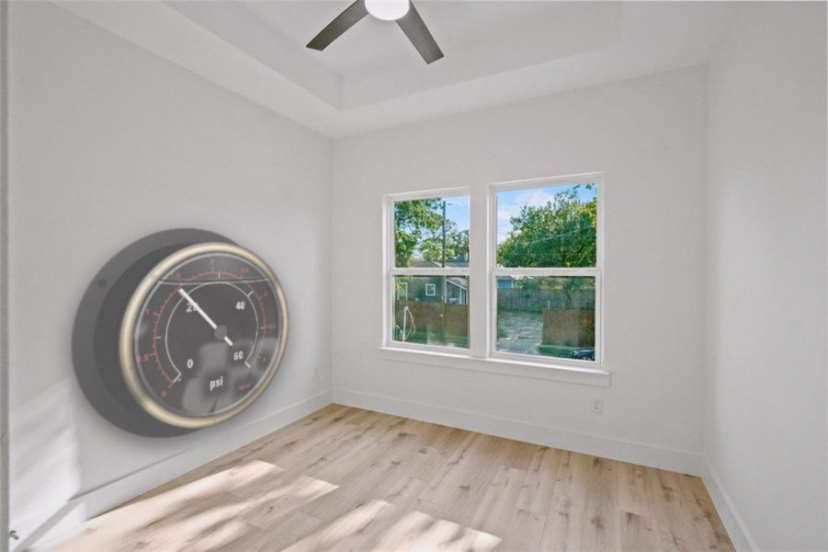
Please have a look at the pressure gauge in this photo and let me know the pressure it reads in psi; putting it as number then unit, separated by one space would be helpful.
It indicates 20 psi
